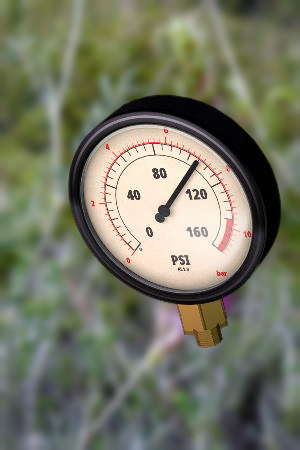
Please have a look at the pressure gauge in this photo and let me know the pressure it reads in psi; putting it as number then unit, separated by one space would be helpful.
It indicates 105 psi
